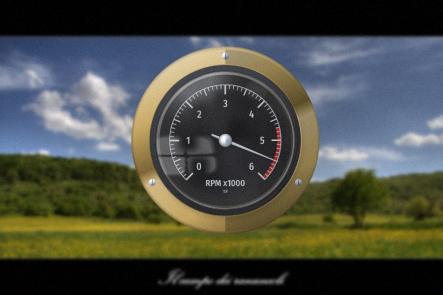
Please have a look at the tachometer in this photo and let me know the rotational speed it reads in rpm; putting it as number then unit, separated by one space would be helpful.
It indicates 5500 rpm
